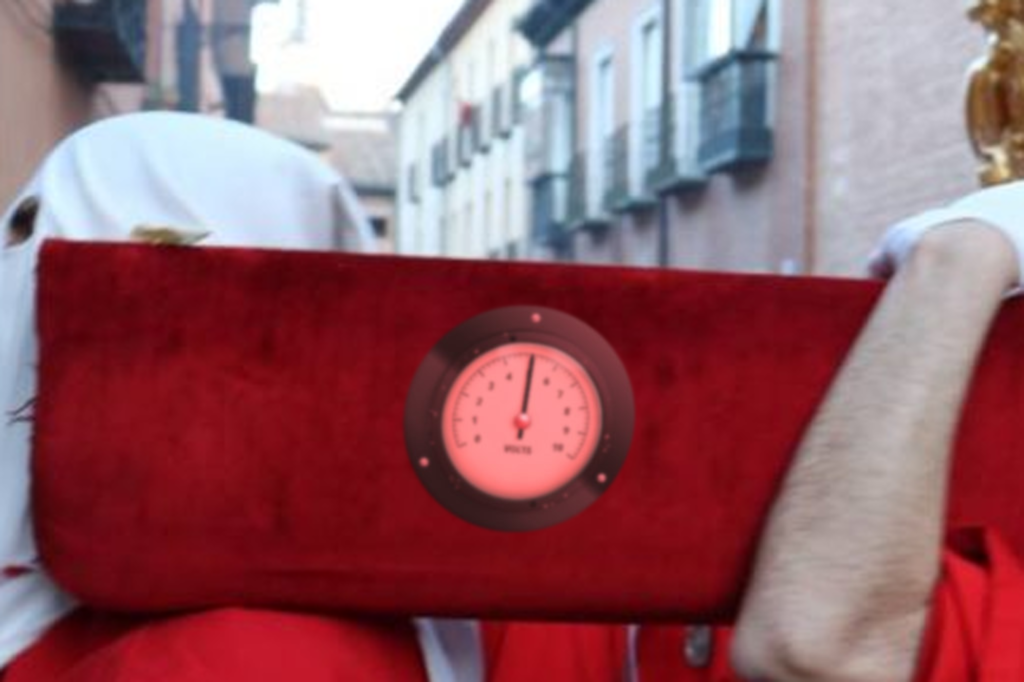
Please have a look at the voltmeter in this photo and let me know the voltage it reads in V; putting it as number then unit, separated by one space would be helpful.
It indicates 5 V
